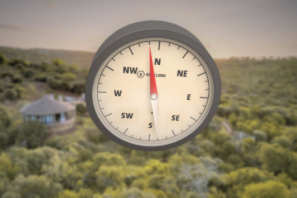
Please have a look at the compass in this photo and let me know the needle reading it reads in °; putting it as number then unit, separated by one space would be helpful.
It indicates 350 °
